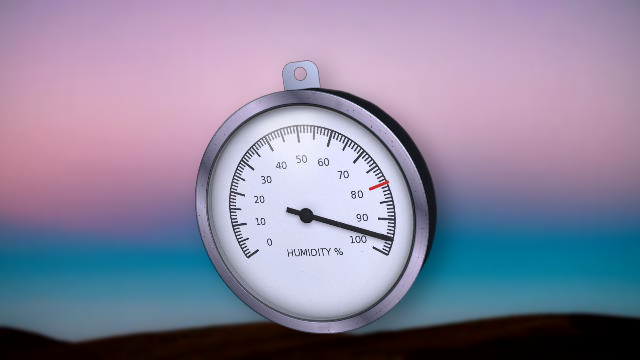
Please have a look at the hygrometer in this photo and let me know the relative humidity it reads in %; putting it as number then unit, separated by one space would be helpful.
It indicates 95 %
